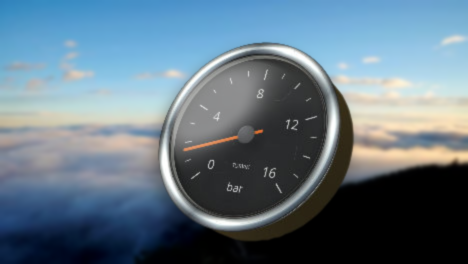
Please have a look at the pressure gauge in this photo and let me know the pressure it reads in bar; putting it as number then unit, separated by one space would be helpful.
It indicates 1.5 bar
